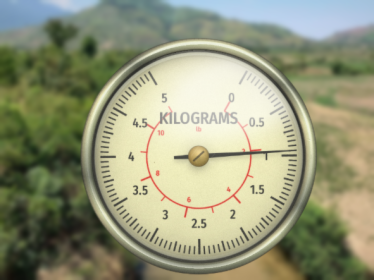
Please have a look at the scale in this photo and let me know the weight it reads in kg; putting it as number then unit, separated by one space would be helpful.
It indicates 0.95 kg
